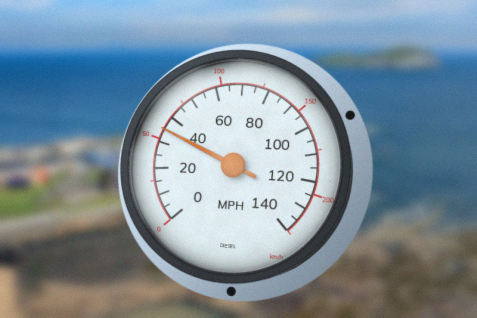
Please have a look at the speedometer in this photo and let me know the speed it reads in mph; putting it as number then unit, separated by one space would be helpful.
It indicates 35 mph
